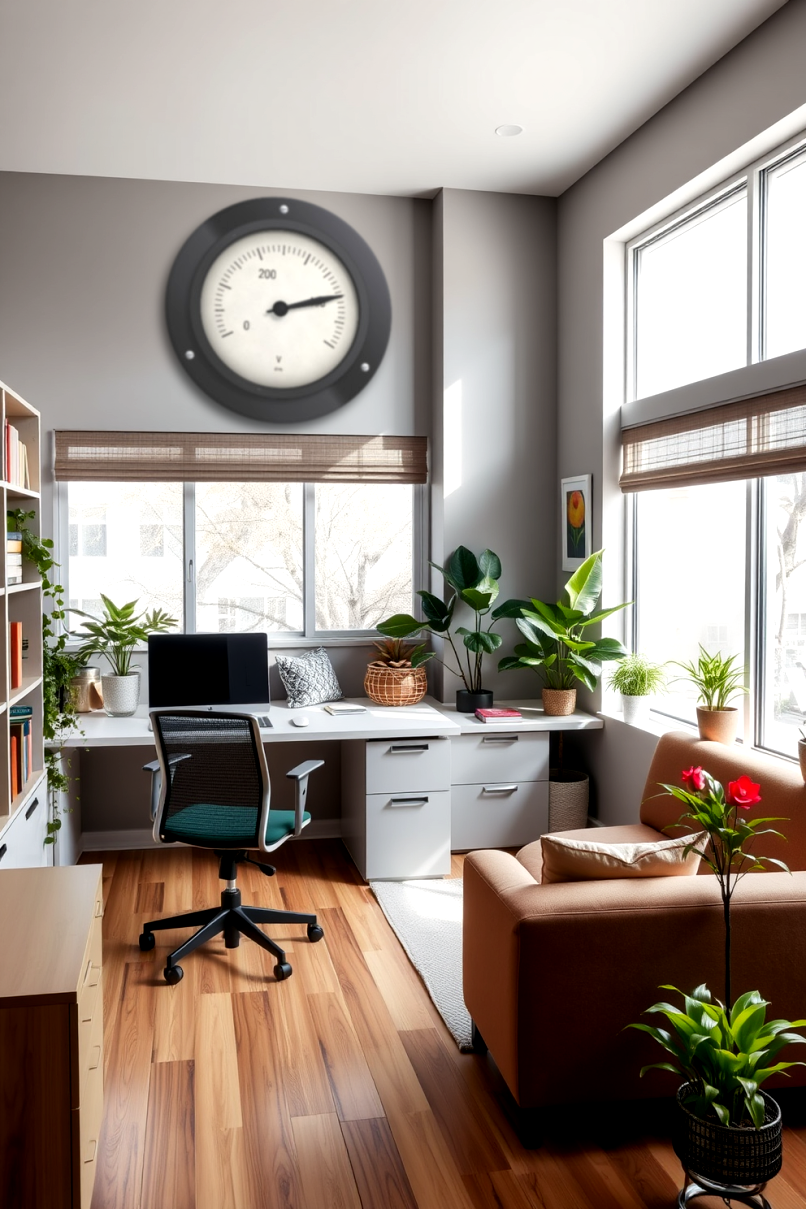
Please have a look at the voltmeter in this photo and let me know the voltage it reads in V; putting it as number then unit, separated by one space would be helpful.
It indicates 400 V
